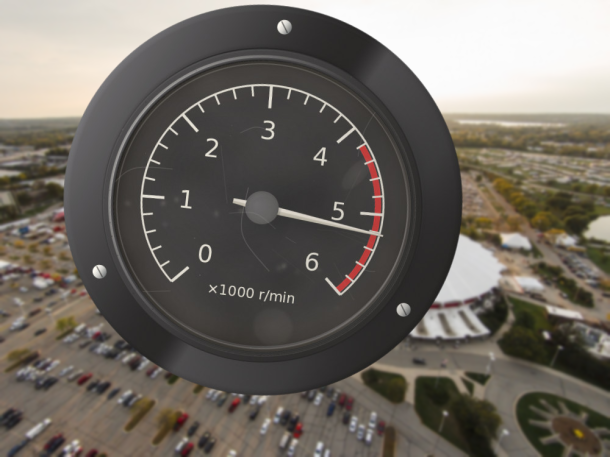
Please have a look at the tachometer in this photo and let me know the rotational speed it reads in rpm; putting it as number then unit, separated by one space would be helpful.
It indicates 5200 rpm
